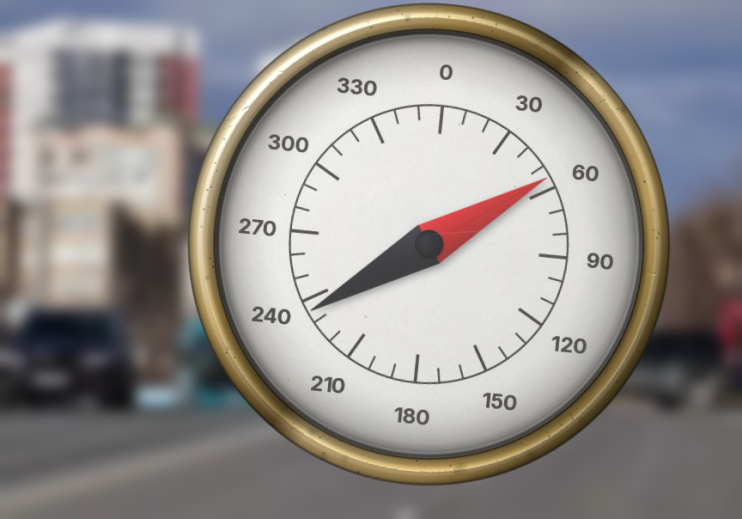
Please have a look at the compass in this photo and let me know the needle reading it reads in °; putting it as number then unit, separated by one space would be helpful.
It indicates 55 °
